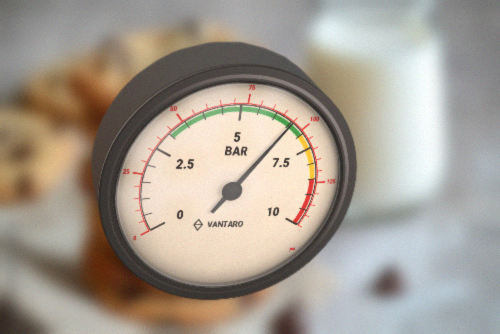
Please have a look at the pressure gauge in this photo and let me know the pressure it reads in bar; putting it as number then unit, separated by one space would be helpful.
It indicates 6.5 bar
